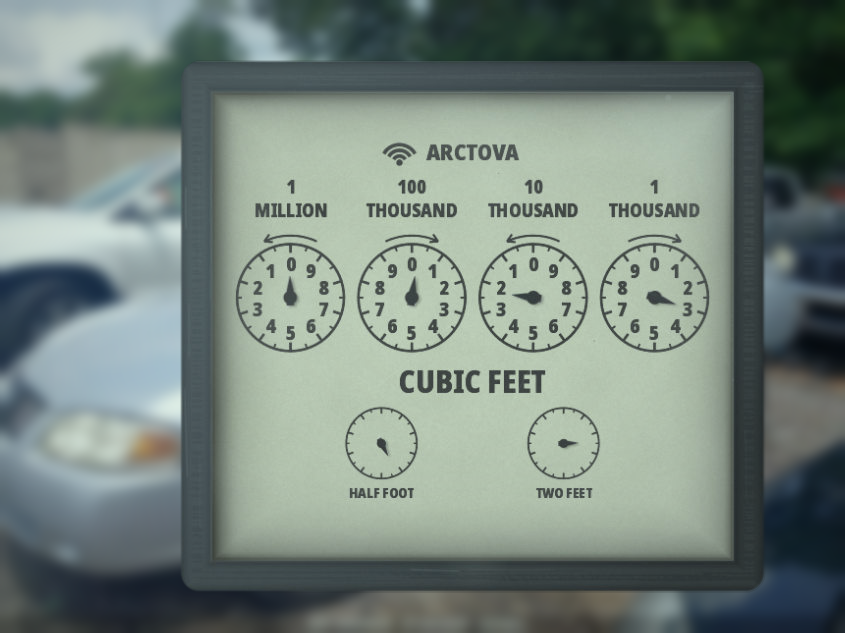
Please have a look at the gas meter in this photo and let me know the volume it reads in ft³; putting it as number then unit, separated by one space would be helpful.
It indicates 2300 ft³
